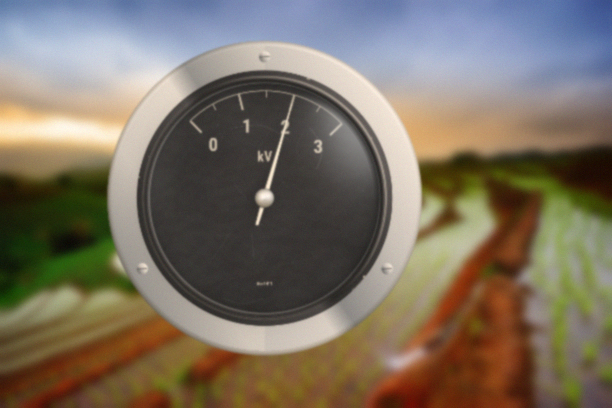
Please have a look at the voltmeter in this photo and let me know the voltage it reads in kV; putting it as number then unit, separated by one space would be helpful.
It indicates 2 kV
